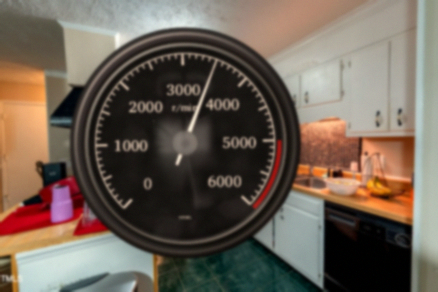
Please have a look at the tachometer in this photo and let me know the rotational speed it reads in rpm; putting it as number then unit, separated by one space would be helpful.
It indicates 3500 rpm
